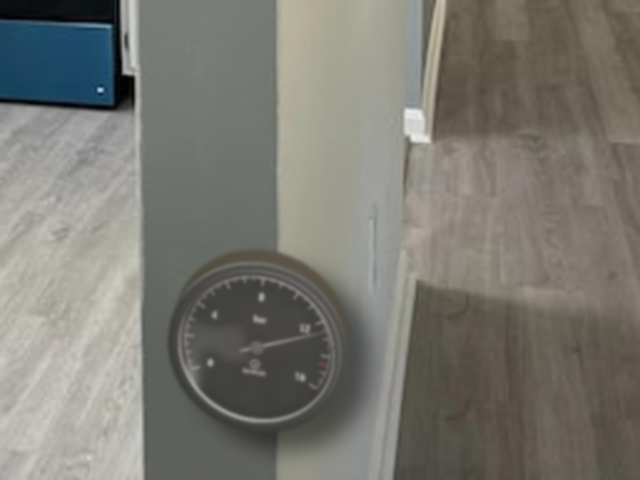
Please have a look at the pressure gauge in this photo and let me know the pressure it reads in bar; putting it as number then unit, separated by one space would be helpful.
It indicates 12.5 bar
